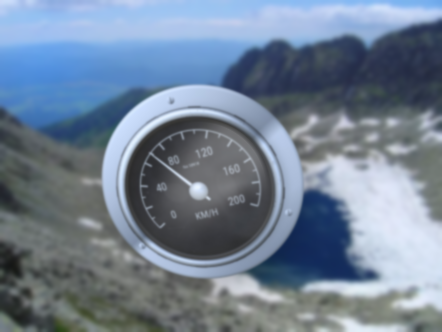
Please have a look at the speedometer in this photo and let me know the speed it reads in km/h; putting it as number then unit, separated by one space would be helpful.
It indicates 70 km/h
